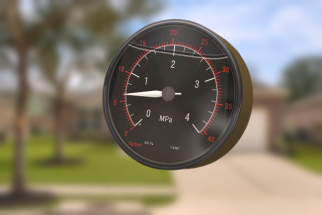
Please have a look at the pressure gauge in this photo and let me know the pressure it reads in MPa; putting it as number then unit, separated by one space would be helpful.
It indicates 0.6 MPa
